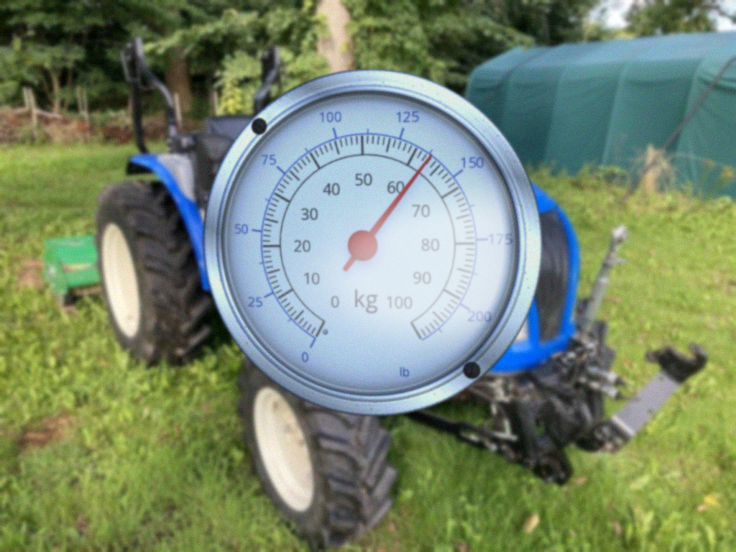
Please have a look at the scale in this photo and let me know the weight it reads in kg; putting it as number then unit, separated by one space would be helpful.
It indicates 63 kg
